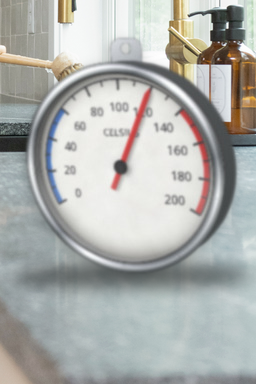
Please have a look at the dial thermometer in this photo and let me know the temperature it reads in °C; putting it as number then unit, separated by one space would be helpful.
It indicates 120 °C
